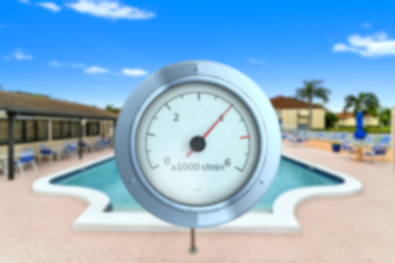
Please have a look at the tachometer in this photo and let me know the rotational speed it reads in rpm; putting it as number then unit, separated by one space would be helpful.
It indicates 4000 rpm
